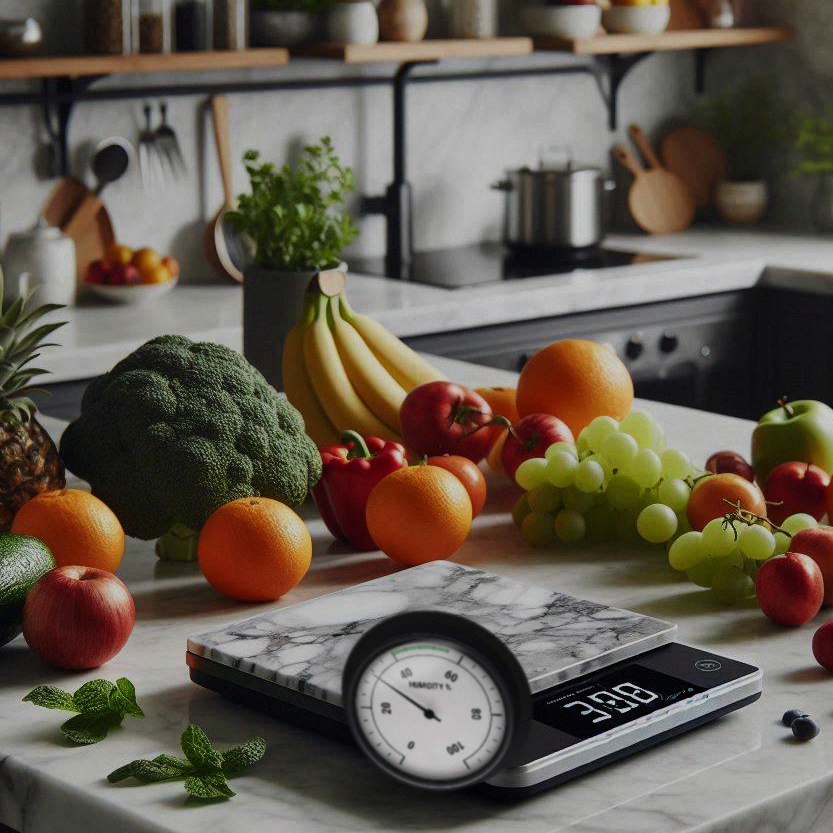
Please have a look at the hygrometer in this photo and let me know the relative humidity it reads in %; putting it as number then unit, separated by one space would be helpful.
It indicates 32 %
